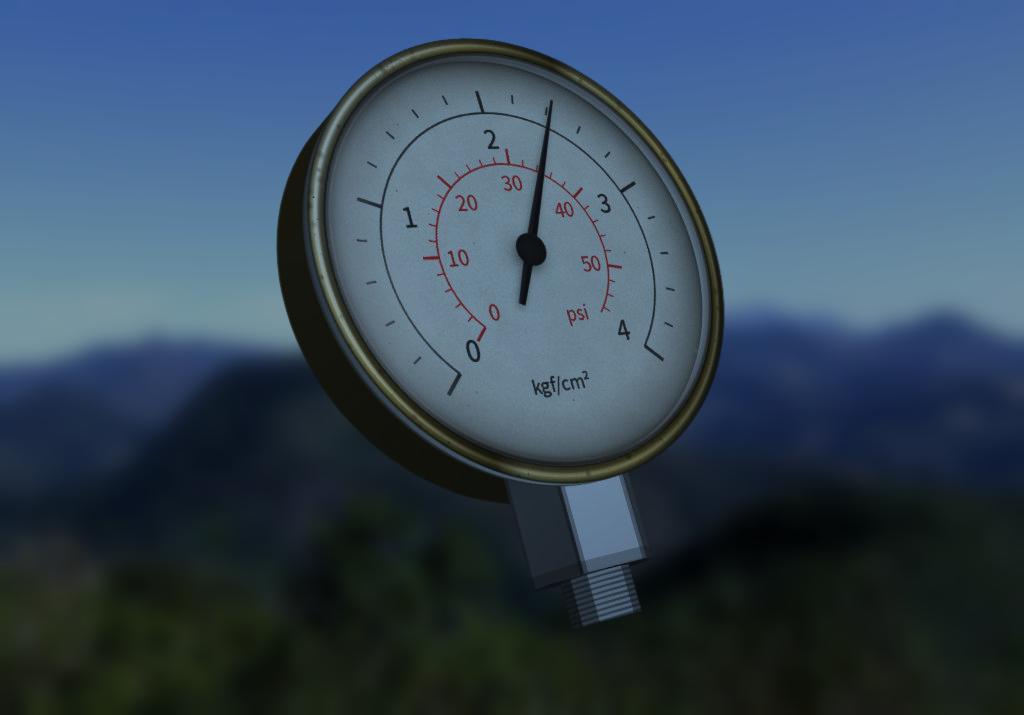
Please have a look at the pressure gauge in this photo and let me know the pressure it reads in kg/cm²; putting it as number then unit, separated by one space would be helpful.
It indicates 2.4 kg/cm²
